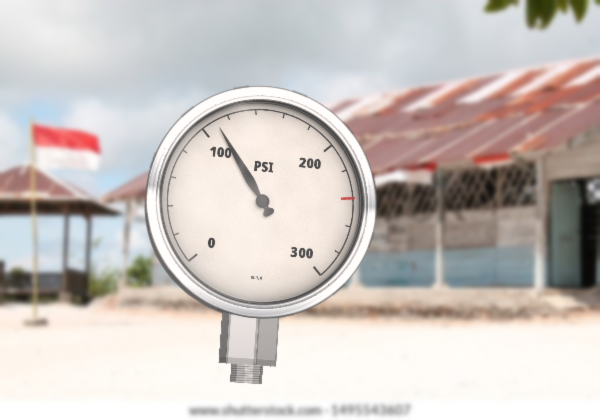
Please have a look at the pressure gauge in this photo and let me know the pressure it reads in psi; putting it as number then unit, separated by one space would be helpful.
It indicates 110 psi
